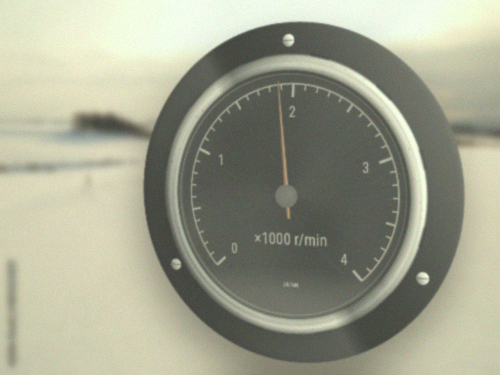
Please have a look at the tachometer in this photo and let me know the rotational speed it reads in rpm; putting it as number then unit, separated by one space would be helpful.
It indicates 1900 rpm
